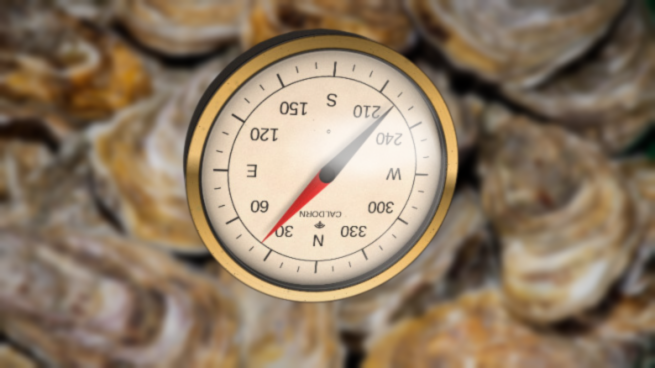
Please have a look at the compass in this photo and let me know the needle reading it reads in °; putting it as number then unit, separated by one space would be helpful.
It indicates 40 °
